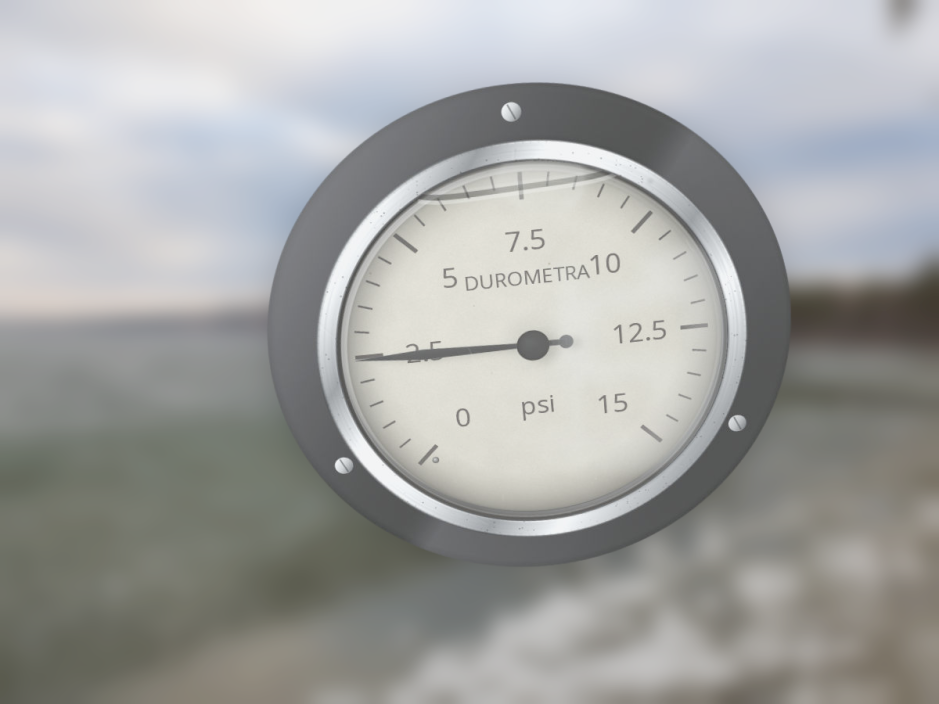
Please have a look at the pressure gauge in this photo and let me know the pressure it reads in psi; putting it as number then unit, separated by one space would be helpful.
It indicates 2.5 psi
